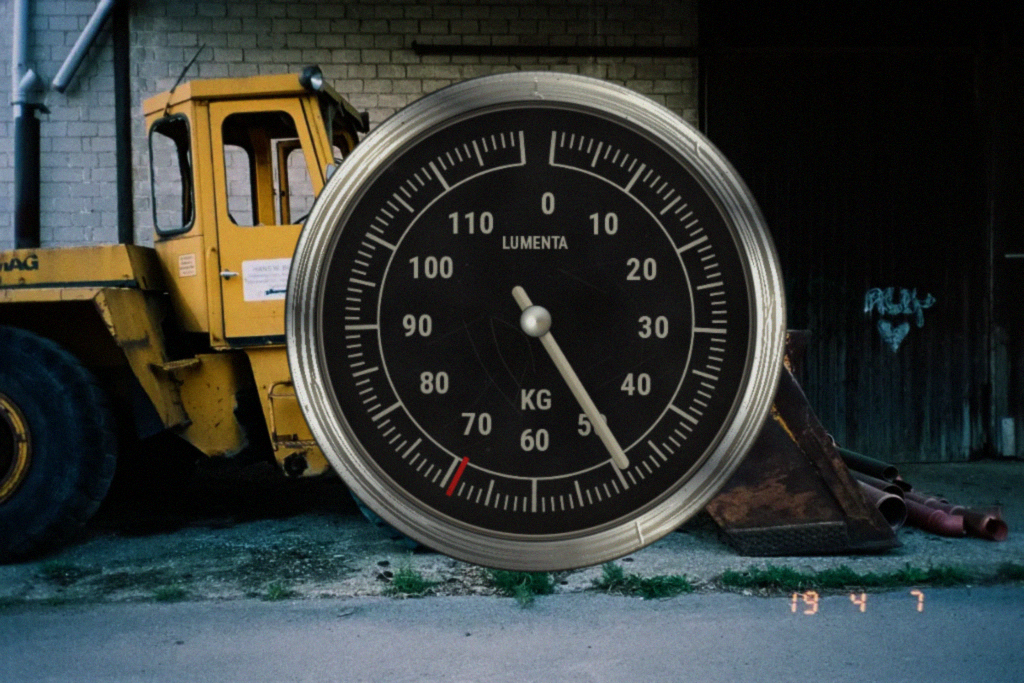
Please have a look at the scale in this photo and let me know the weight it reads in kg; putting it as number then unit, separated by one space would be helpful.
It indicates 49 kg
